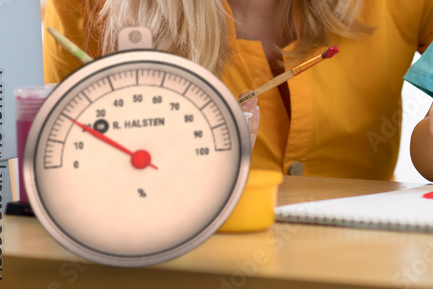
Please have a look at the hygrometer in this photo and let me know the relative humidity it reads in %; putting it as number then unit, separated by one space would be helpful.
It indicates 20 %
